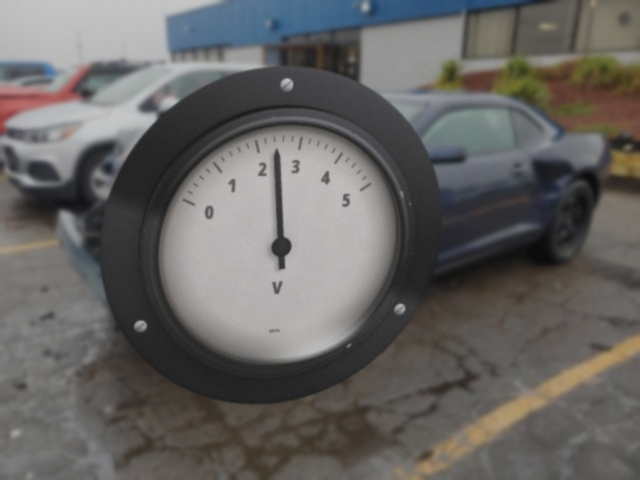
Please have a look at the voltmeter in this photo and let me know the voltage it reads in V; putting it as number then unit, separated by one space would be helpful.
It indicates 2.4 V
